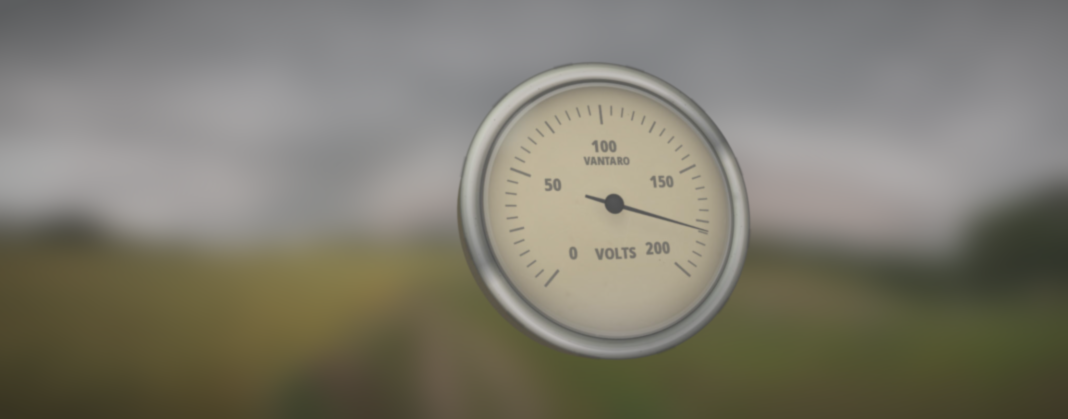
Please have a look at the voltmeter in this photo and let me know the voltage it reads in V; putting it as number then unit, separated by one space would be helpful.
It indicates 180 V
